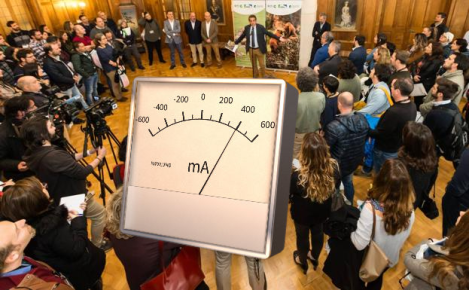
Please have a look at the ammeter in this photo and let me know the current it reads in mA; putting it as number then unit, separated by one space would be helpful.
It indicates 400 mA
